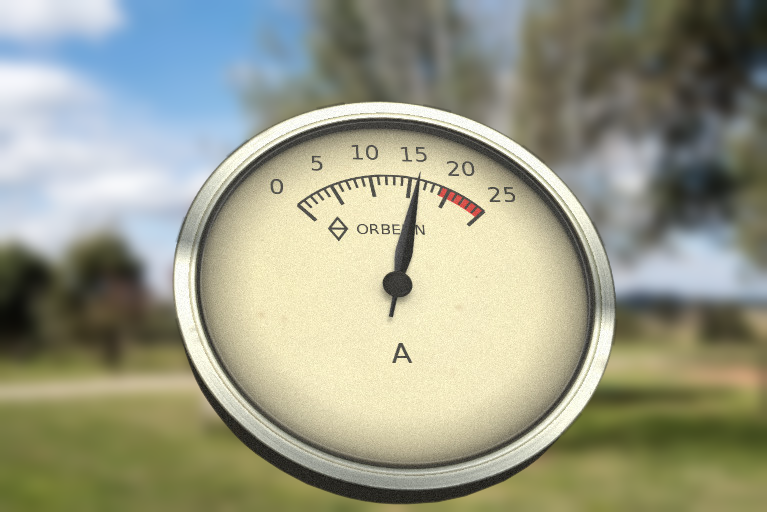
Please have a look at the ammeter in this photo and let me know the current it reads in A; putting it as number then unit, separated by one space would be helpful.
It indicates 16 A
